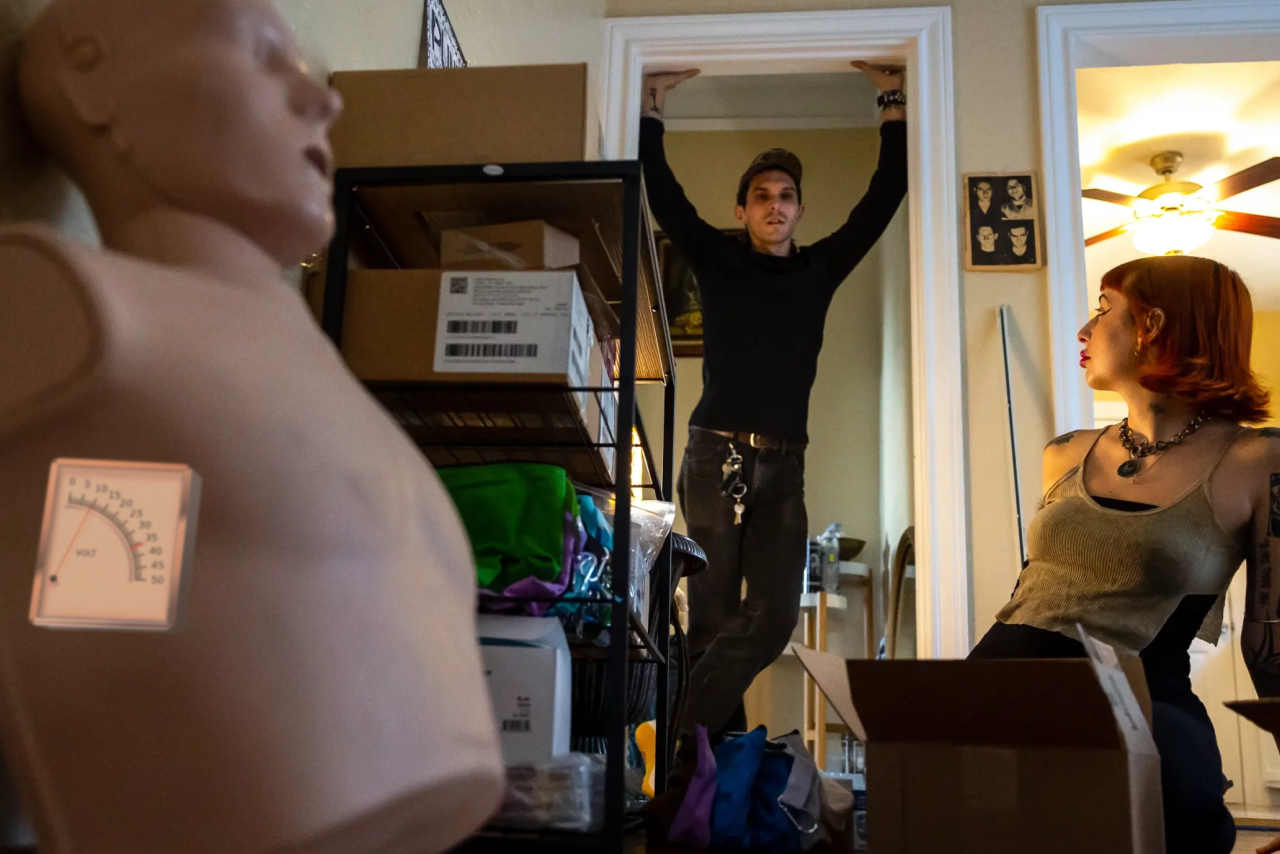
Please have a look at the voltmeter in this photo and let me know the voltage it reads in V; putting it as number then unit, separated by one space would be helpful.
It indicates 10 V
